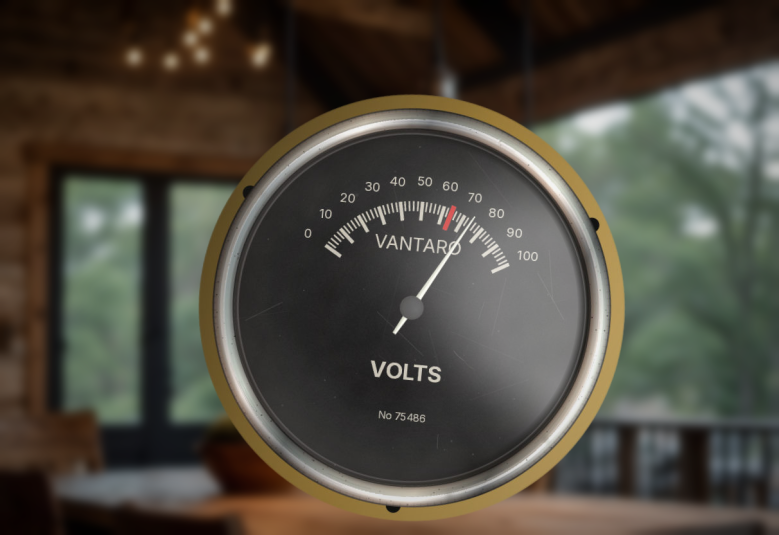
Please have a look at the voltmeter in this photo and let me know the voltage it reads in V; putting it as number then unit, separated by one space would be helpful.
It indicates 74 V
